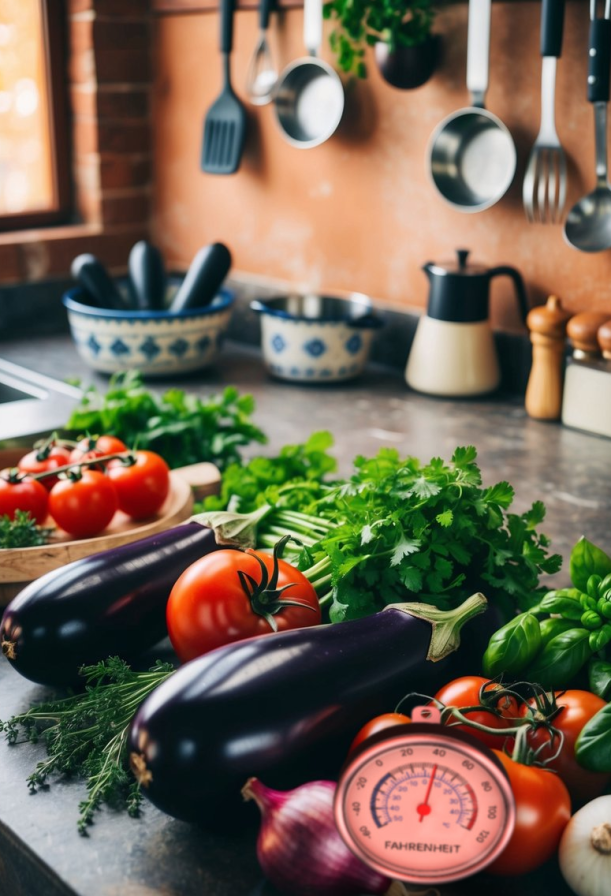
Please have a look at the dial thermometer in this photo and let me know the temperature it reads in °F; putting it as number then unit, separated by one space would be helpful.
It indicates 40 °F
